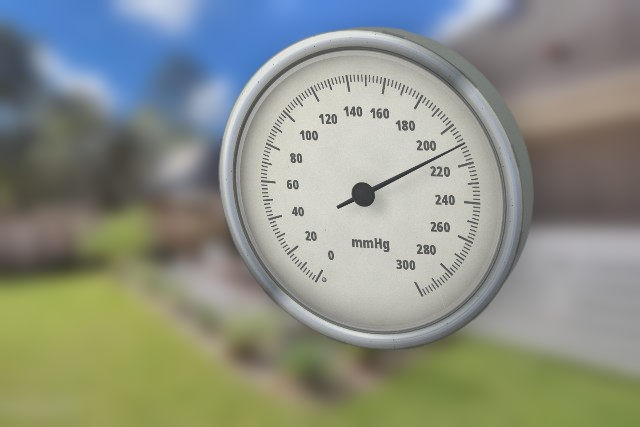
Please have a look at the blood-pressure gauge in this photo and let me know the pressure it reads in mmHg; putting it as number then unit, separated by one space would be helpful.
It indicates 210 mmHg
